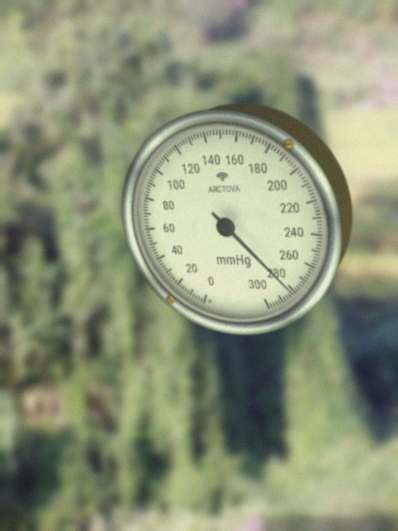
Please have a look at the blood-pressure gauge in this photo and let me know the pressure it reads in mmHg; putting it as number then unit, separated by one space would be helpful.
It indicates 280 mmHg
